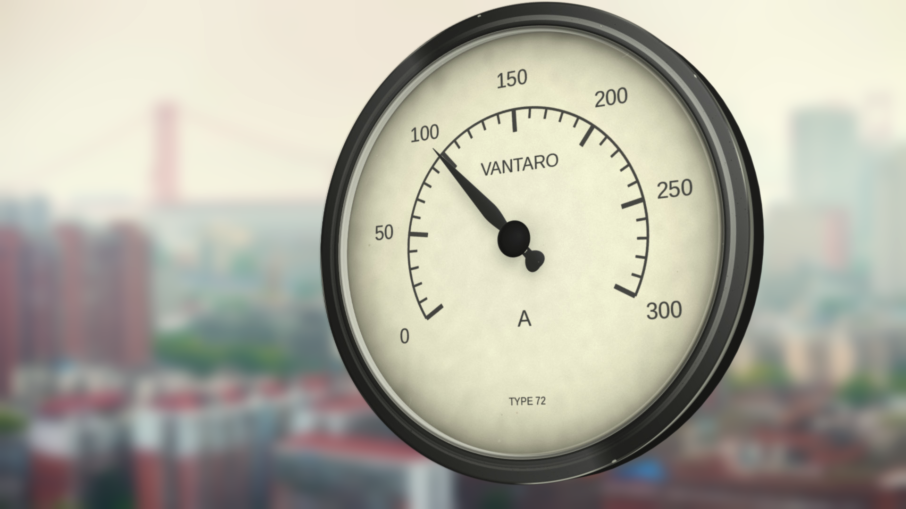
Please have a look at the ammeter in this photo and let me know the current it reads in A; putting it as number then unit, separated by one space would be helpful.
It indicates 100 A
